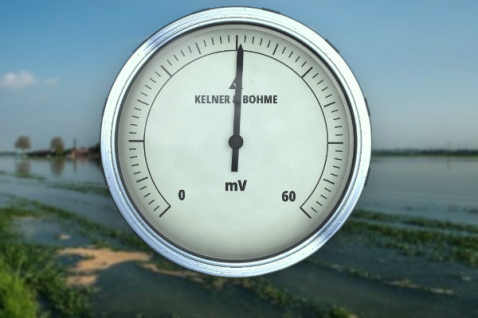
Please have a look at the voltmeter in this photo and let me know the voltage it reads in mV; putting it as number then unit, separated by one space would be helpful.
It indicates 30.5 mV
